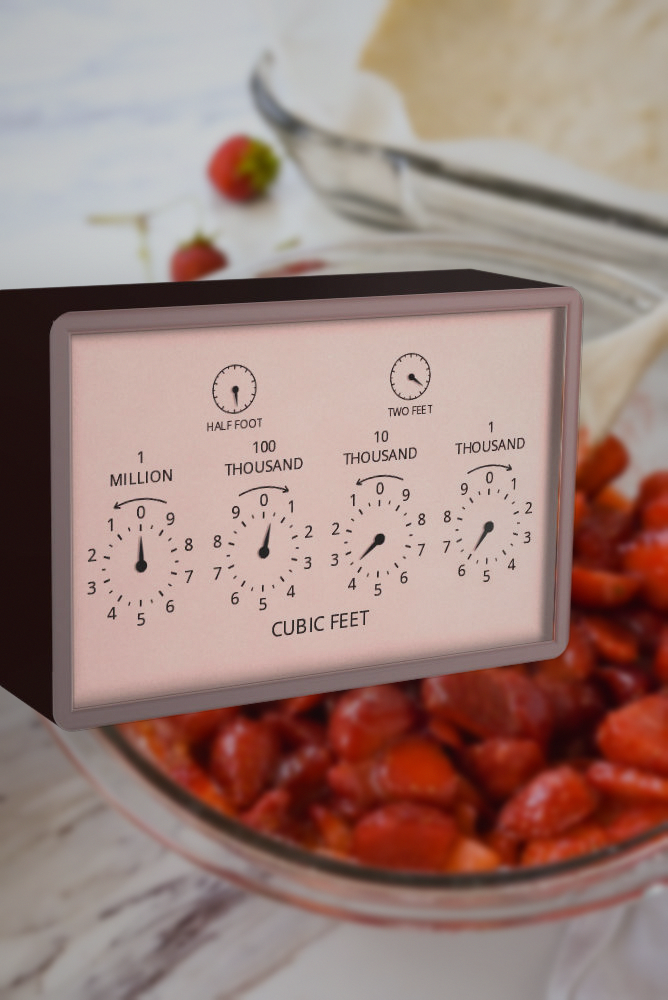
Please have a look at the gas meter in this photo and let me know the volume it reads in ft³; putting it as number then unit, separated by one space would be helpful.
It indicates 3600 ft³
